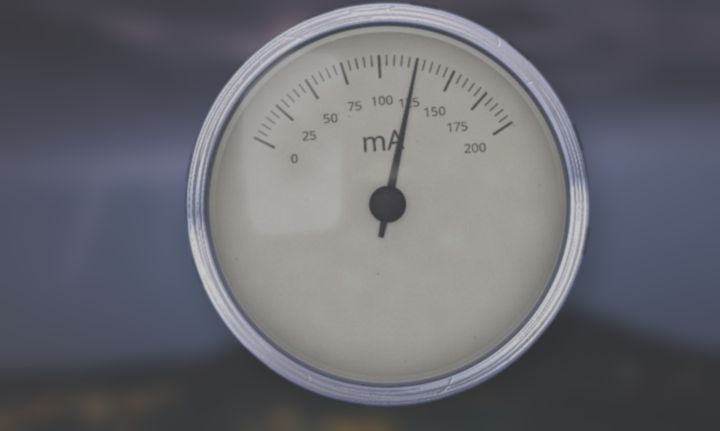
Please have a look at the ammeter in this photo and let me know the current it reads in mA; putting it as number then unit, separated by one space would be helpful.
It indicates 125 mA
